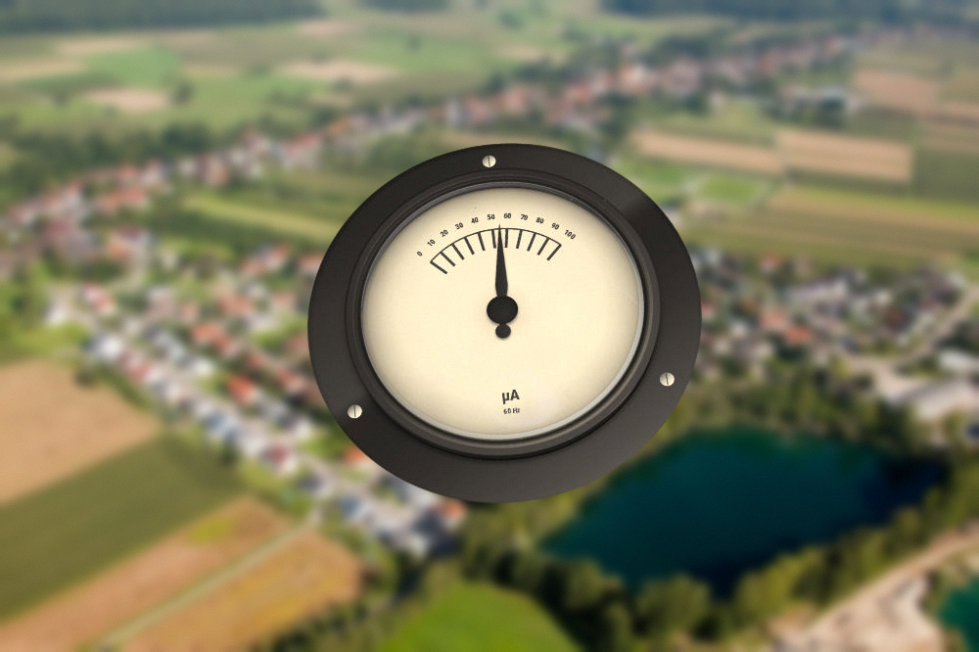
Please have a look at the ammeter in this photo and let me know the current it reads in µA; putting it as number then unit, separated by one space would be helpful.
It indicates 55 µA
